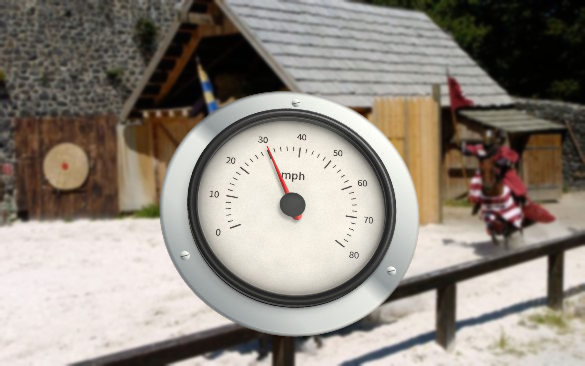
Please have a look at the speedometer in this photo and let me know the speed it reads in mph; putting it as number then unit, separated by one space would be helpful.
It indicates 30 mph
